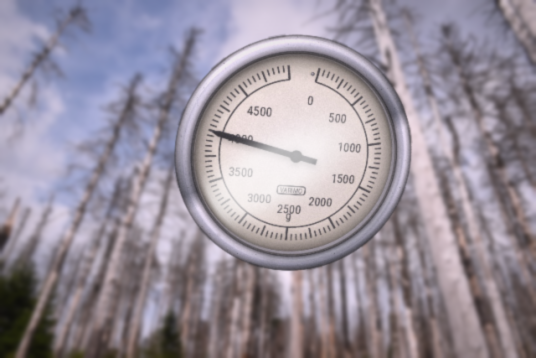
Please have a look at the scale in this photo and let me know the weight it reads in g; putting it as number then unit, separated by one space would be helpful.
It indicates 4000 g
